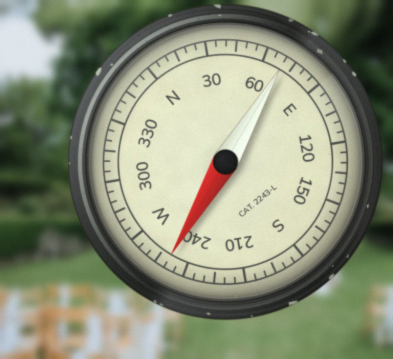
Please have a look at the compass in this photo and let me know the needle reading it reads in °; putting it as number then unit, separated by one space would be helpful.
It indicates 250 °
